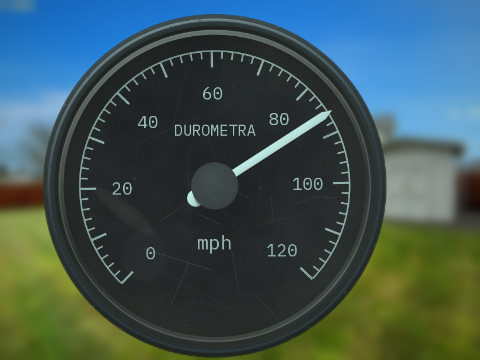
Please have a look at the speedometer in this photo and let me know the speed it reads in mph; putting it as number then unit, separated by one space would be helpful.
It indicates 86 mph
